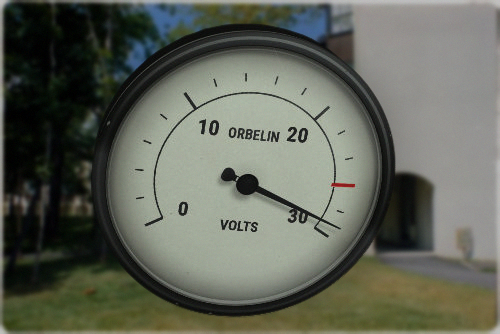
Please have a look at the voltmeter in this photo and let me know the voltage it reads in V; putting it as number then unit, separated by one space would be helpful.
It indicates 29 V
